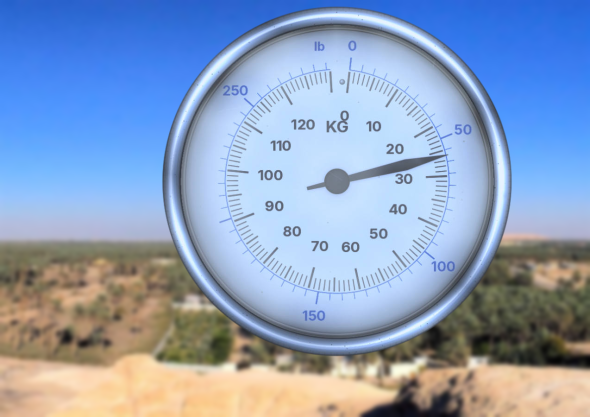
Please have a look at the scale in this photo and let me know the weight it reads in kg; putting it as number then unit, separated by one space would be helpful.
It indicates 26 kg
